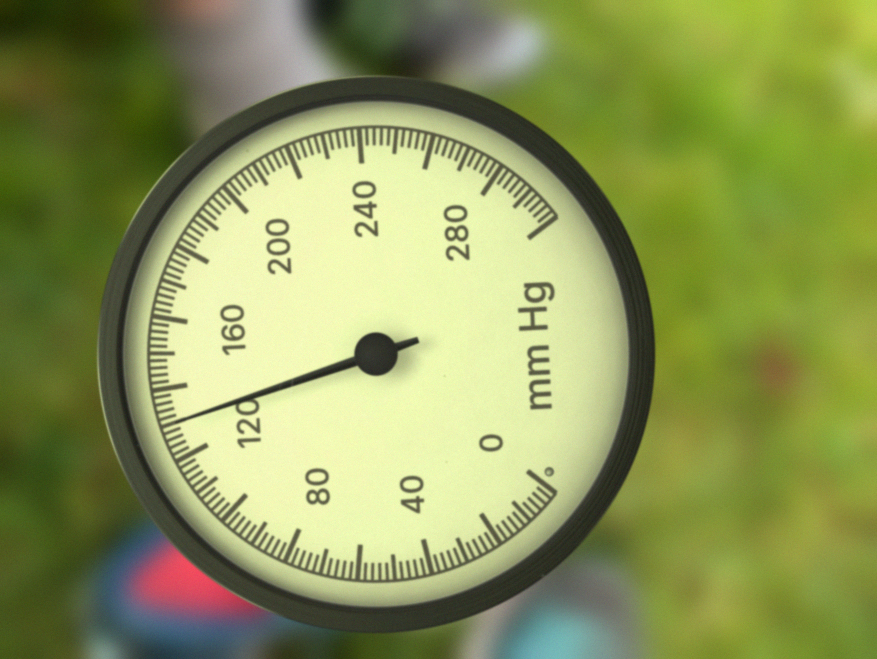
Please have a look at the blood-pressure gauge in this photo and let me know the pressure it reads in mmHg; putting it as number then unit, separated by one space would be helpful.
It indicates 130 mmHg
